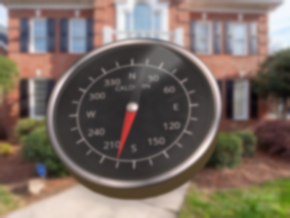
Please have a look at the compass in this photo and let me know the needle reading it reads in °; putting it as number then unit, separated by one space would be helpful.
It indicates 195 °
